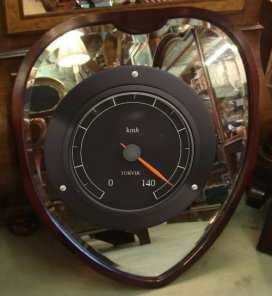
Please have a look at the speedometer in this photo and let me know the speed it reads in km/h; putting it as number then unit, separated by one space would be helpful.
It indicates 130 km/h
